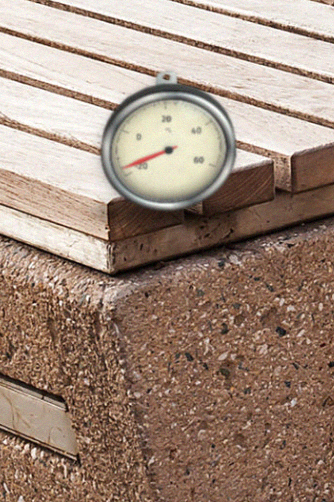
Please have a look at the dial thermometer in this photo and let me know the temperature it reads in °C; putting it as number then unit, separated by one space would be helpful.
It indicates -16 °C
